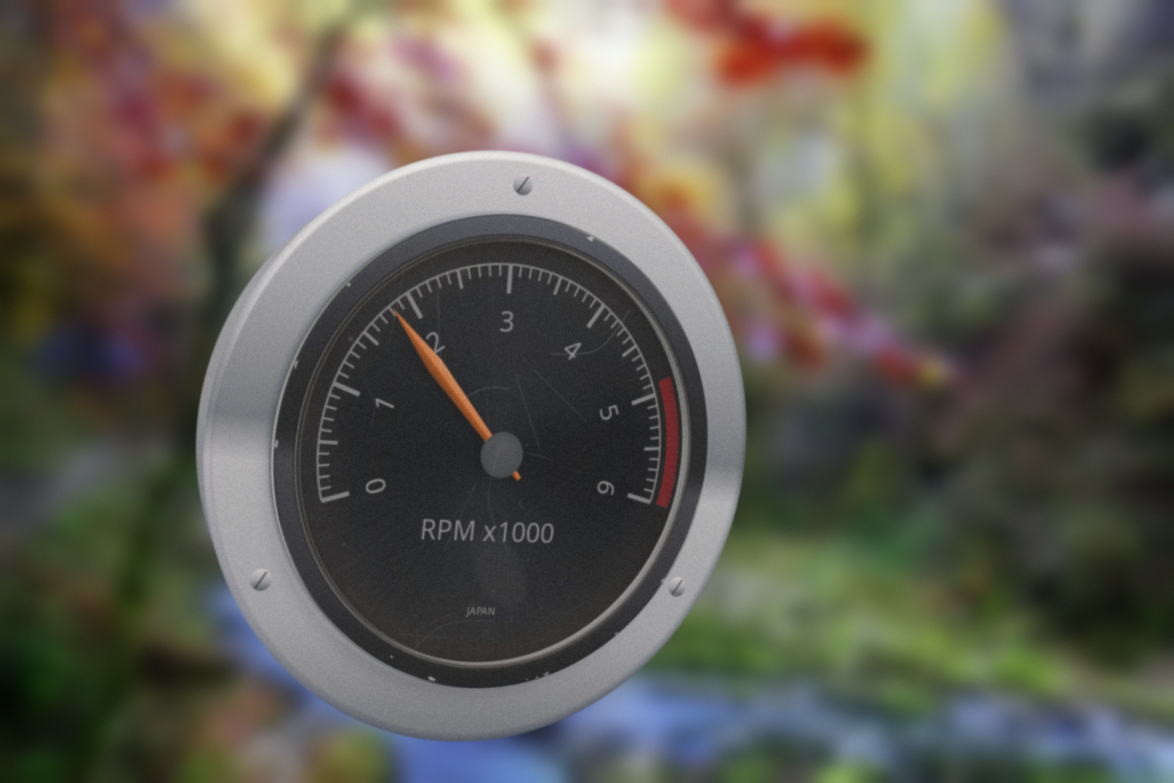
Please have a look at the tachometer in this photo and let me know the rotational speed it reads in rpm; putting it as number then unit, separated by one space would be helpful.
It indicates 1800 rpm
